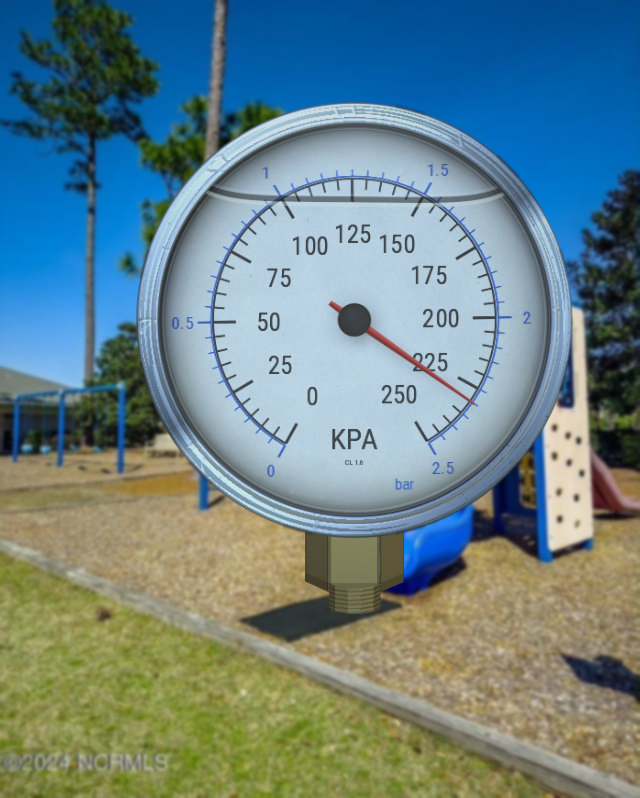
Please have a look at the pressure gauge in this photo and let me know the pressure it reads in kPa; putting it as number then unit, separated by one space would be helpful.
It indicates 230 kPa
